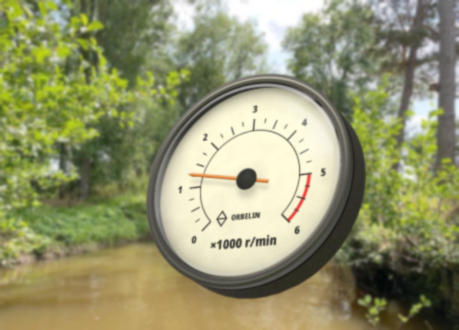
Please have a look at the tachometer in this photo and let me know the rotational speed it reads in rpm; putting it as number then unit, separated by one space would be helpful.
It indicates 1250 rpm
